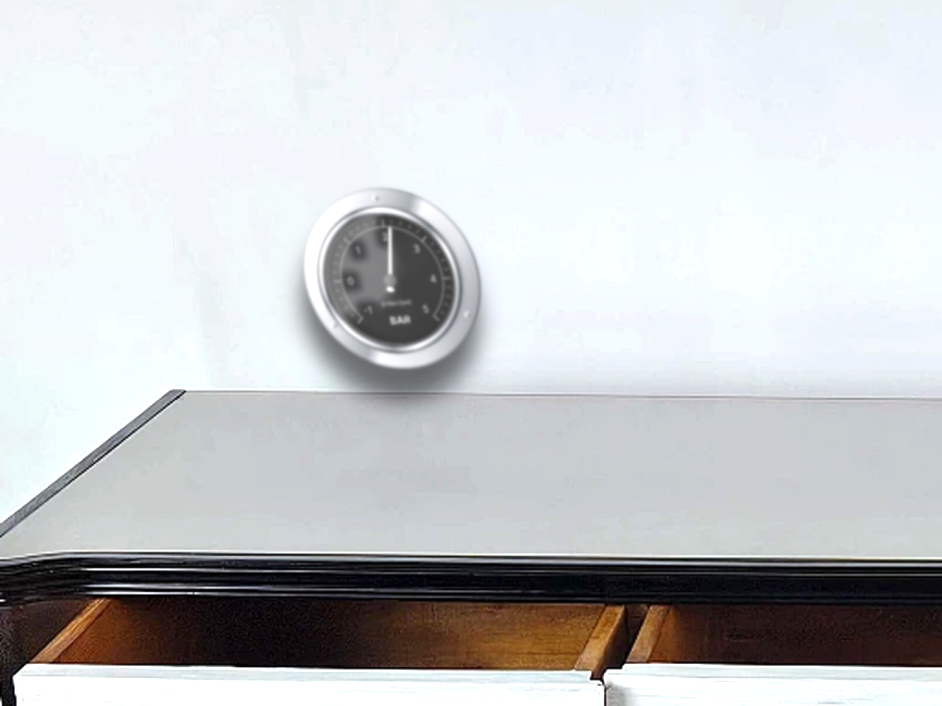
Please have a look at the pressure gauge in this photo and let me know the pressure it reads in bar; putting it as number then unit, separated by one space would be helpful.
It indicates 2.2 bar
